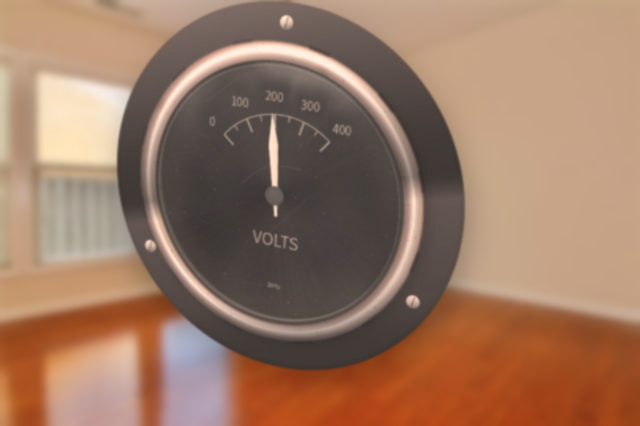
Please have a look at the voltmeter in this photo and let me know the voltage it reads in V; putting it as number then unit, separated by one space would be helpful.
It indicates 200 V
